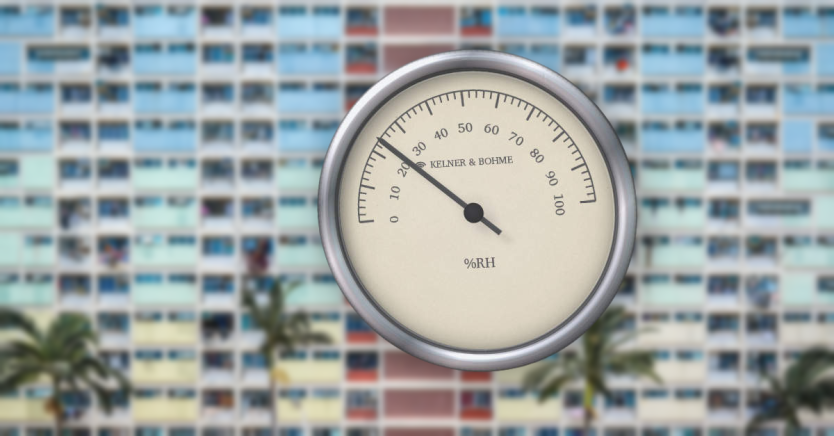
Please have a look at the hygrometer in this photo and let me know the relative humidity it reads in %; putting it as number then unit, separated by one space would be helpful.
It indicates 24 %
